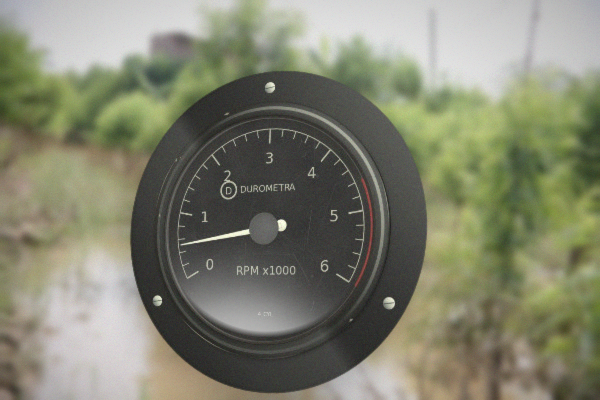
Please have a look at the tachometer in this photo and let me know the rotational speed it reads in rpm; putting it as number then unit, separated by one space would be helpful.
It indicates 500 rpm
